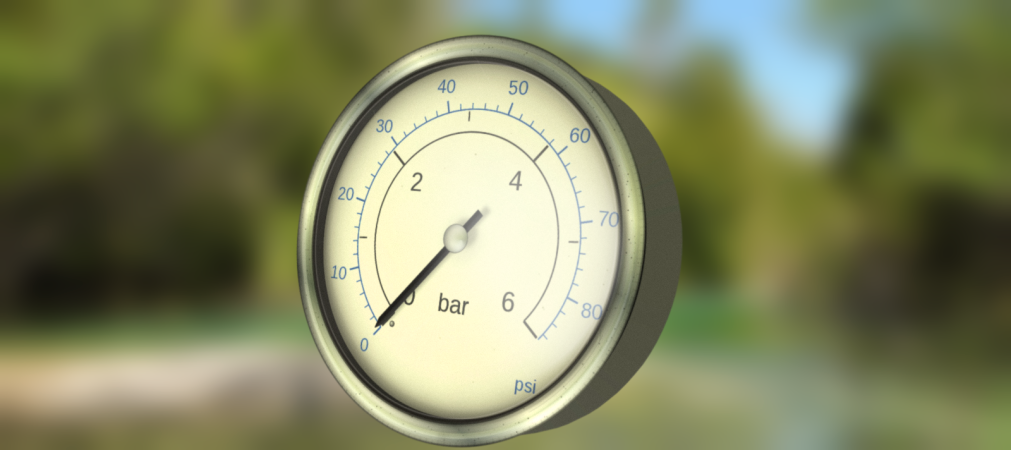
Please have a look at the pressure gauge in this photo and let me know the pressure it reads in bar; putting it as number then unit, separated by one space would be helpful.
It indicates 0 bar
